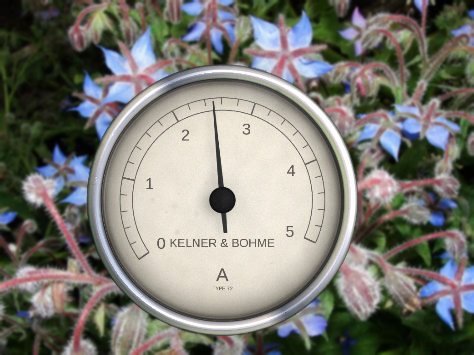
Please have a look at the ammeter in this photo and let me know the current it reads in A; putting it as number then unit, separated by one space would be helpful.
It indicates 2.5 A
